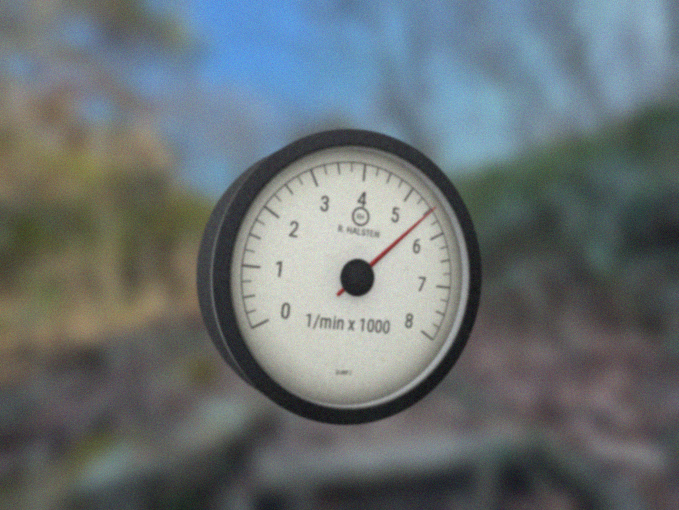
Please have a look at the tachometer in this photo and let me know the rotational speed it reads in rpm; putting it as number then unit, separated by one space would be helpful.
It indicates 5500 rpm
